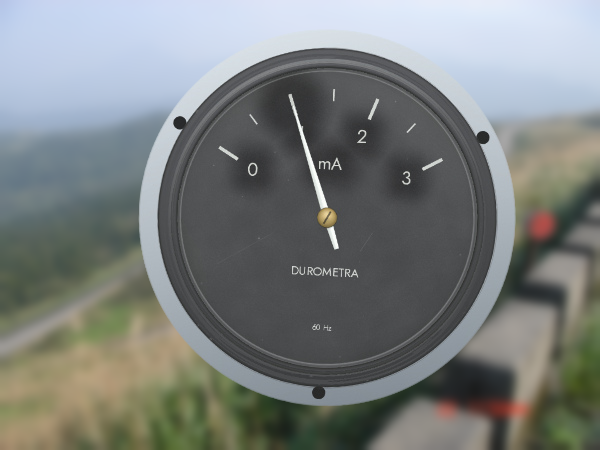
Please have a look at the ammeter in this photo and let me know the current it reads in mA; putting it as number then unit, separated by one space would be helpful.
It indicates 1 mA
